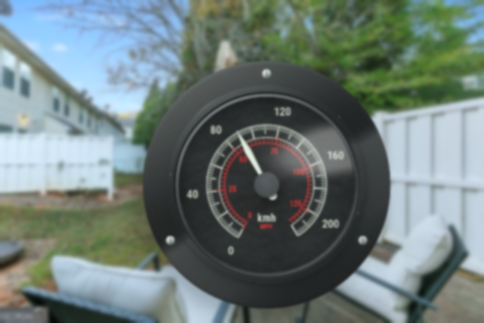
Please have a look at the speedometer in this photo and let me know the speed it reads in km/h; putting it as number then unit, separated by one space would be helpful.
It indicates 90 km/h
